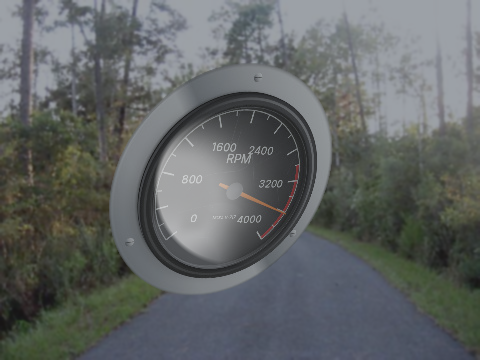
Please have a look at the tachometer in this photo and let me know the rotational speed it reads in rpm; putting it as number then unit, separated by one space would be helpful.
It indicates 3600 rpm
